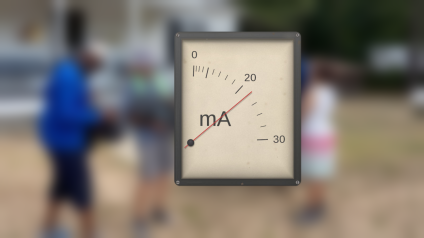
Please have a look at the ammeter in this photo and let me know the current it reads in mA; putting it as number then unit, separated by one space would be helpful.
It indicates 22 mA
